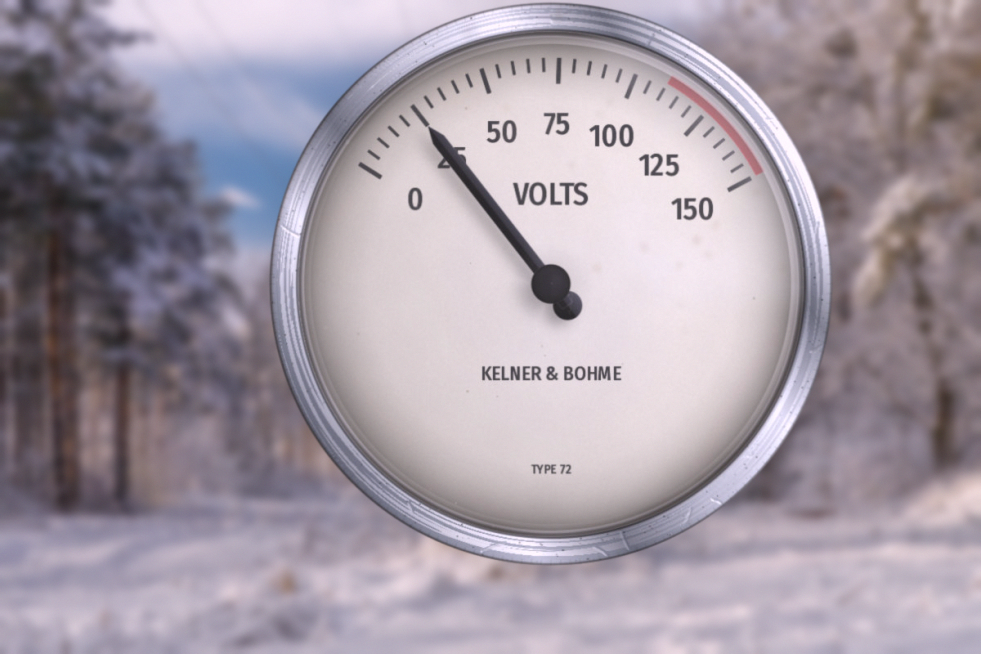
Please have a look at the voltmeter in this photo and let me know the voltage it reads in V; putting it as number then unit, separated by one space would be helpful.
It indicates 25 V
